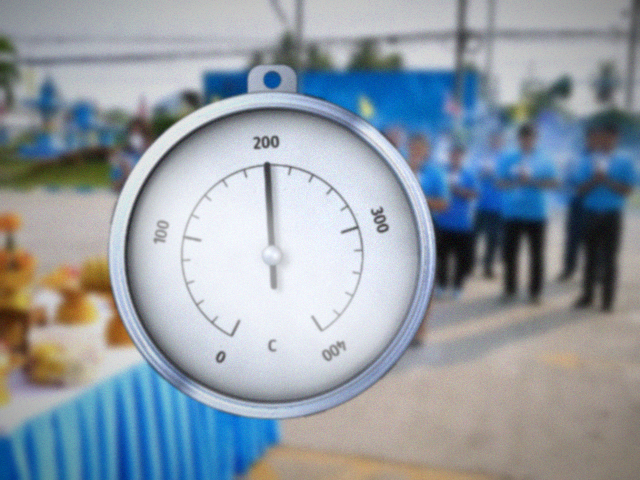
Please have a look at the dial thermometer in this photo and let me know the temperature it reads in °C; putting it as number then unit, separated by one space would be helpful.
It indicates 200 °C
